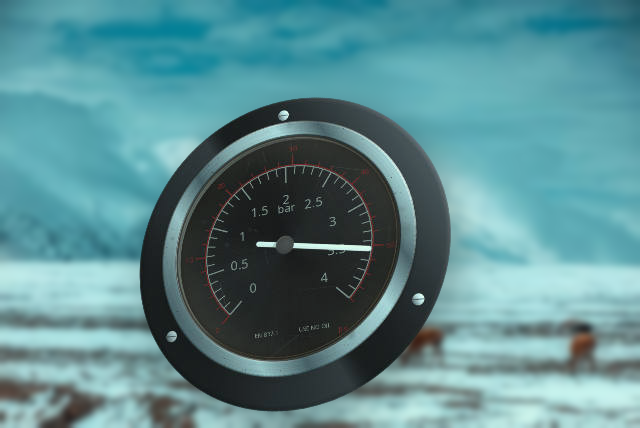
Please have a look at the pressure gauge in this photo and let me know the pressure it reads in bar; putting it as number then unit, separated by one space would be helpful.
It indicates 3.5 bar
